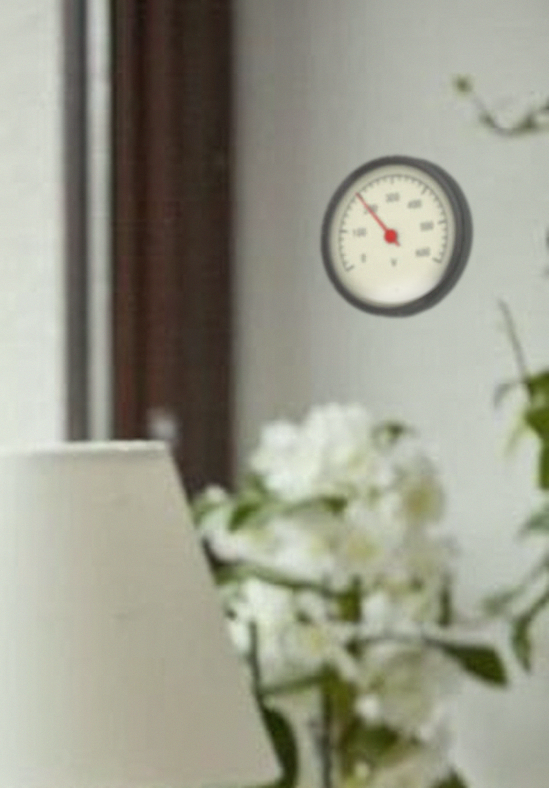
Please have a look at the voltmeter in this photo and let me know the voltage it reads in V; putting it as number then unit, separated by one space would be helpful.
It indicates 200 V
